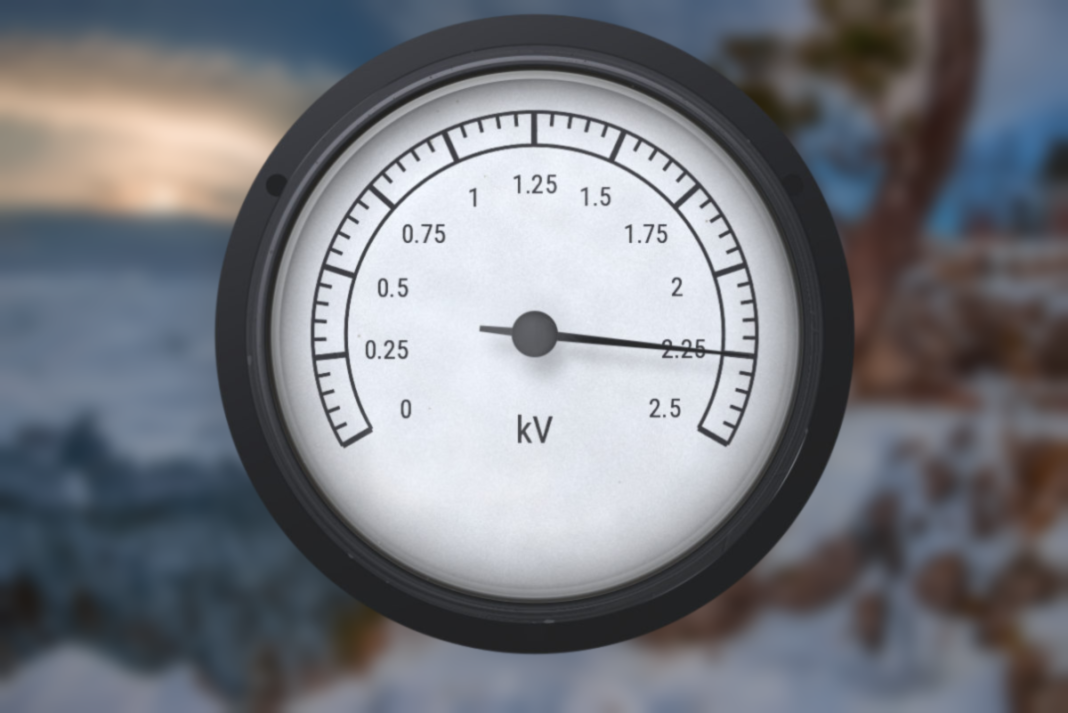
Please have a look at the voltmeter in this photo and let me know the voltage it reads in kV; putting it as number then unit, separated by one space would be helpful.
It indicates 2.25 kV
